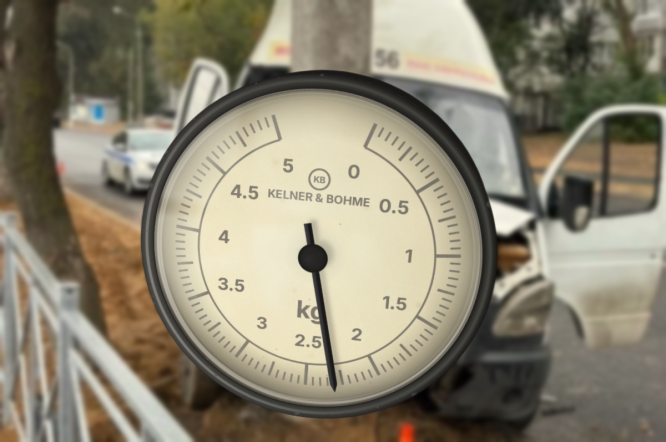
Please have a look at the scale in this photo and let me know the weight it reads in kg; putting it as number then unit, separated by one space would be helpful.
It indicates 2.3 kg
